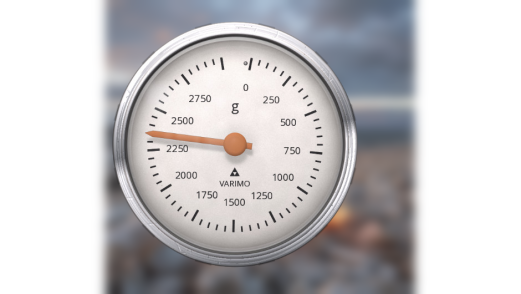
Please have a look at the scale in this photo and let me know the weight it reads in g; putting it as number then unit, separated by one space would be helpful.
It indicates 2350 g
